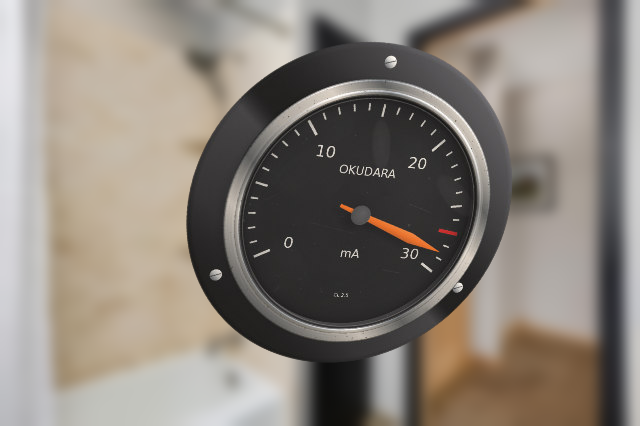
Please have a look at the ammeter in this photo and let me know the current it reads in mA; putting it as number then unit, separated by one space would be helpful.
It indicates 28.5 mA
